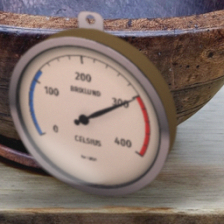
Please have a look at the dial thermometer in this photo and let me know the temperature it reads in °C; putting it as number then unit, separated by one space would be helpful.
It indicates 300 °C
